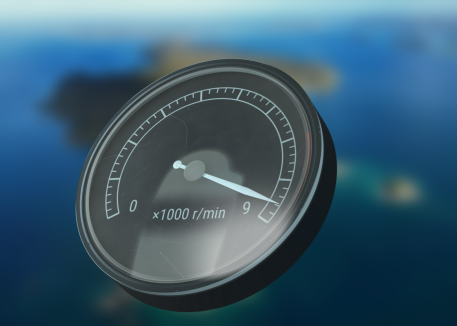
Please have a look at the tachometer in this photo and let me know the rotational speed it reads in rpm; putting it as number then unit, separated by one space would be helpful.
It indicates 8600 rpm
